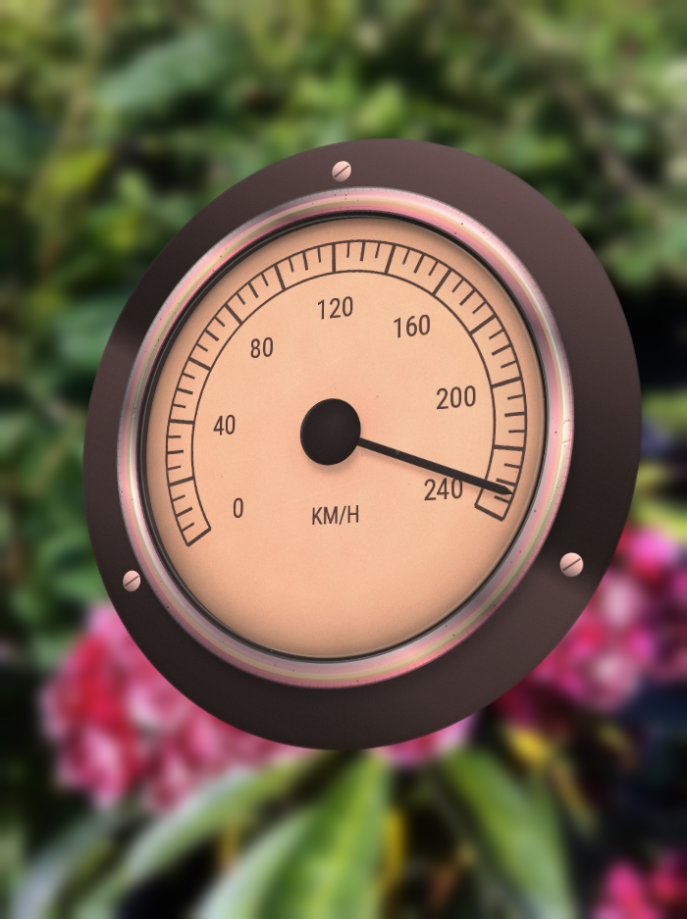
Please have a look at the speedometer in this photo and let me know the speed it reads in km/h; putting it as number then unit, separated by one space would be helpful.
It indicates 232.5 km/h
